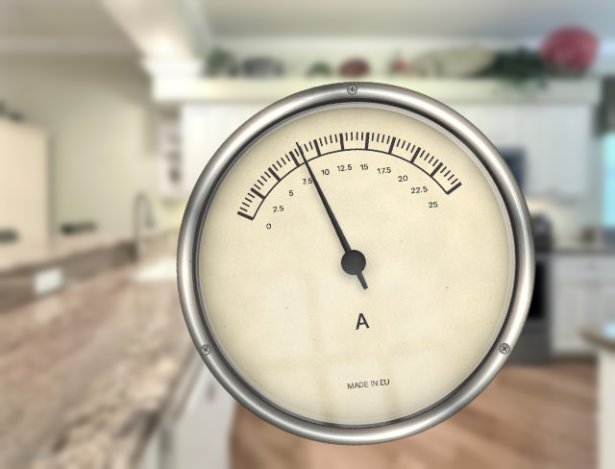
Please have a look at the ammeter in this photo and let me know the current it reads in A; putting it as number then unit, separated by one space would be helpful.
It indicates 8.5 A
